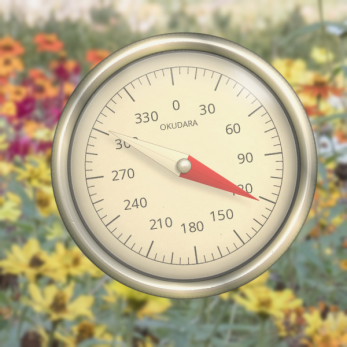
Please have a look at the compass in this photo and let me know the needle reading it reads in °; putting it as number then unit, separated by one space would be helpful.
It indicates 122.5 °
